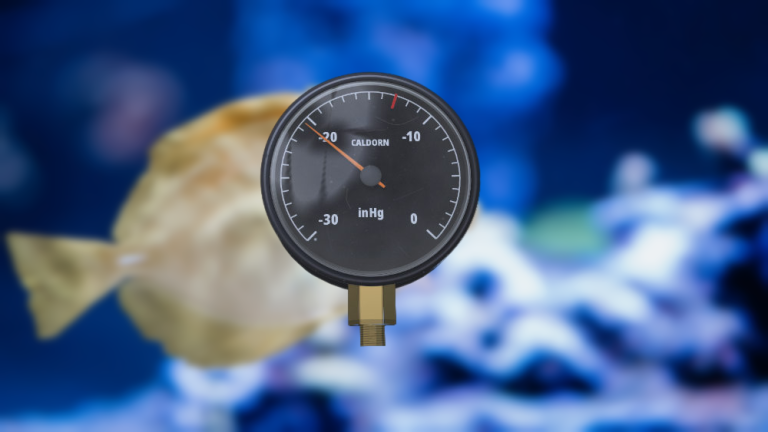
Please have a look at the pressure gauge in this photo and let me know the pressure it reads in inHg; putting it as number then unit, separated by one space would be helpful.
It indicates -20.5 inHg
